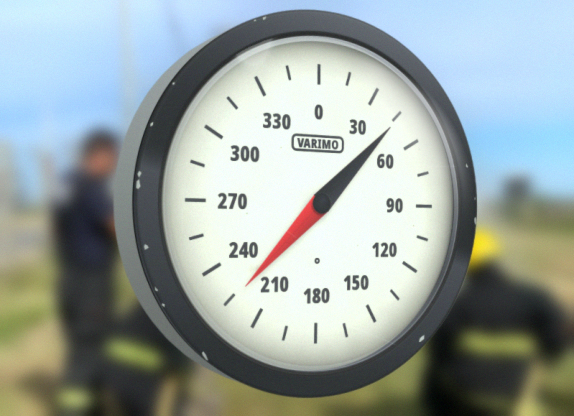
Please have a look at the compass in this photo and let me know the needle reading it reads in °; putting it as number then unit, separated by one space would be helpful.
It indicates 225 °
